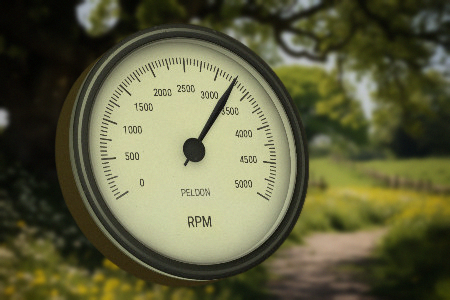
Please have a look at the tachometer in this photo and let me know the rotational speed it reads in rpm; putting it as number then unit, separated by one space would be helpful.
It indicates 3250 rpm
